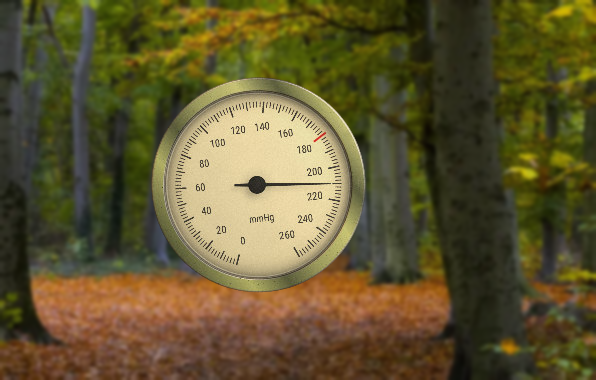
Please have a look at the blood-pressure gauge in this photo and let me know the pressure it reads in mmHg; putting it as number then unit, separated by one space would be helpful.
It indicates 210 mmHg
